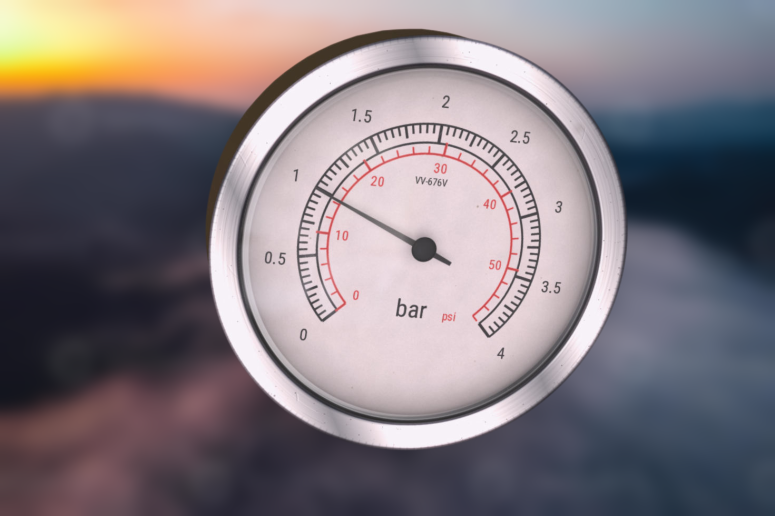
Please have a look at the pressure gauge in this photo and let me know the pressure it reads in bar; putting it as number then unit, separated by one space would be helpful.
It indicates 1 bar
